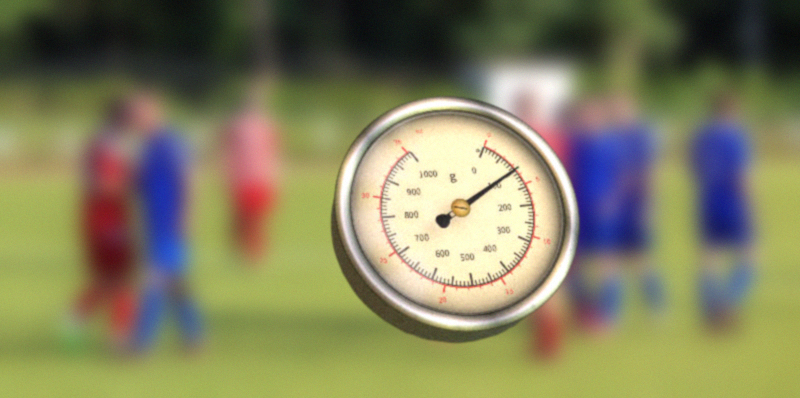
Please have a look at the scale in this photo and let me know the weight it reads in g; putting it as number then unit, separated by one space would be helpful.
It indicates 100 g
